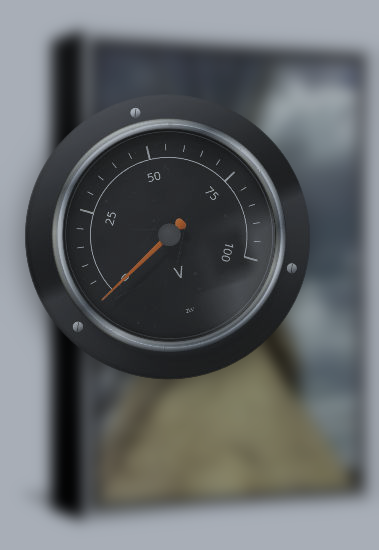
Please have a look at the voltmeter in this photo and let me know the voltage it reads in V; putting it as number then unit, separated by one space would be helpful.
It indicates 0 V
